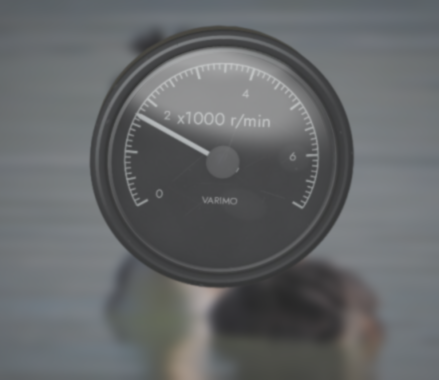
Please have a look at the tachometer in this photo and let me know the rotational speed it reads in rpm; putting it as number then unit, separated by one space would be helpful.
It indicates 1700 rpm
